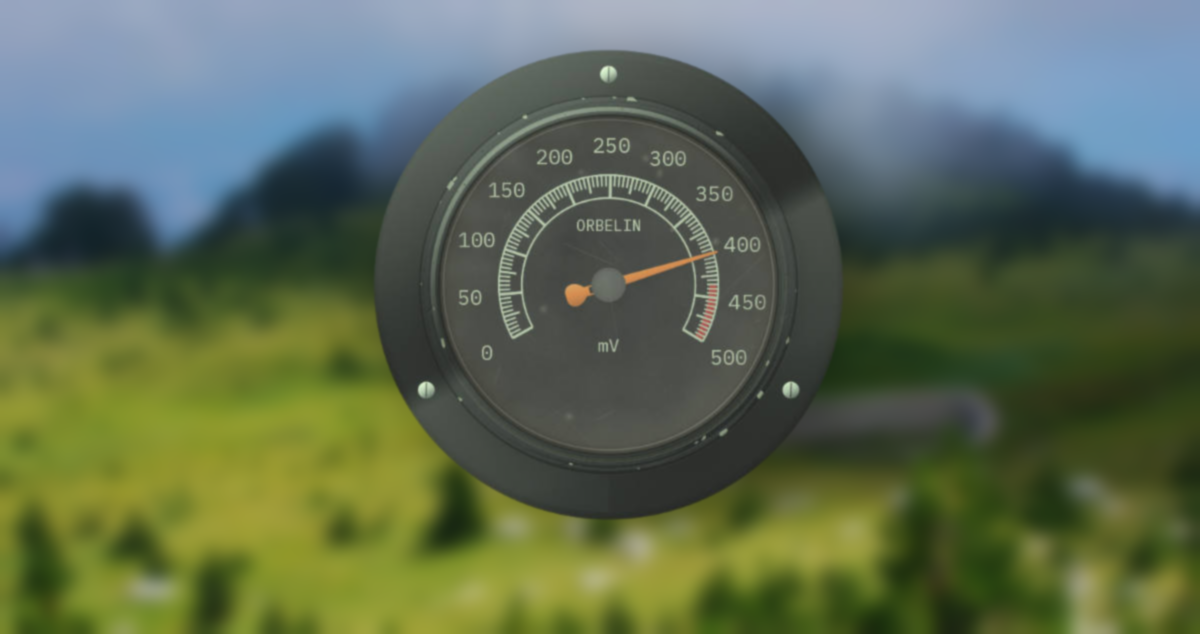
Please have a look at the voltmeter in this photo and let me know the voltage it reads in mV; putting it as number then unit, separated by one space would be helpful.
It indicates 400 mV
